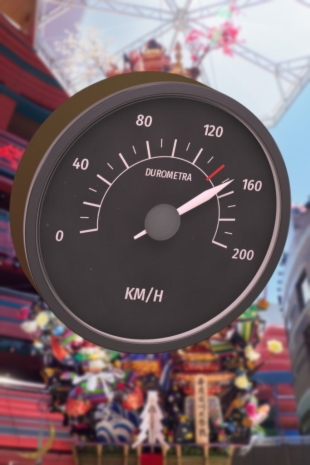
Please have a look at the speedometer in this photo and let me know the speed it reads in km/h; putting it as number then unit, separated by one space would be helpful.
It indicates 150 km/h
